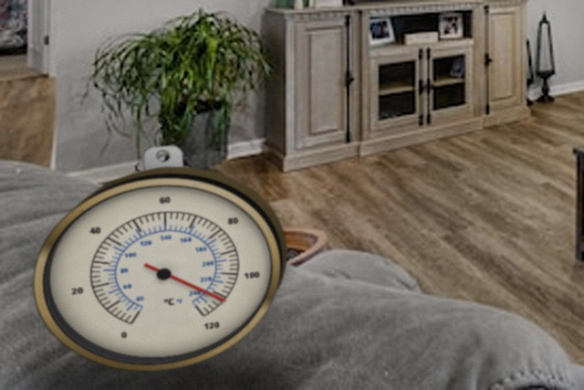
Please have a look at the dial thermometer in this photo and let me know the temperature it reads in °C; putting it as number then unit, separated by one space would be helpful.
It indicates 110 °C
